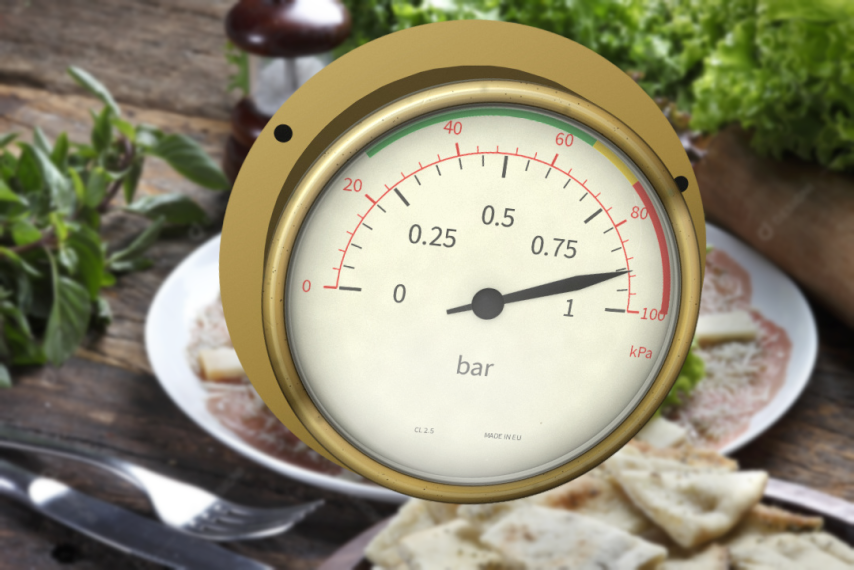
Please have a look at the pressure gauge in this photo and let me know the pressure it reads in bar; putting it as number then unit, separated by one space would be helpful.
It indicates 0.9 bar
